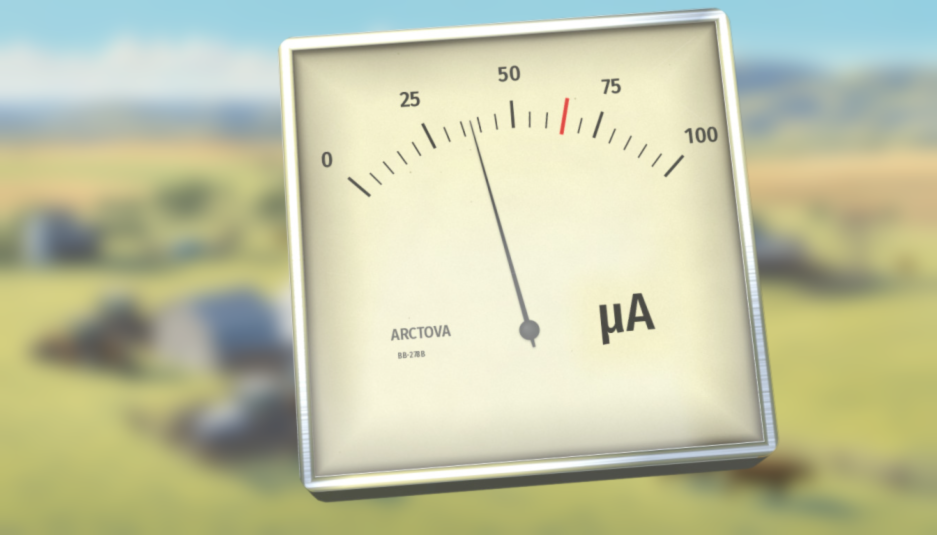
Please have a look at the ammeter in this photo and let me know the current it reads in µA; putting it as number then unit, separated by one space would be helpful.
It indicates 37.5 µA
